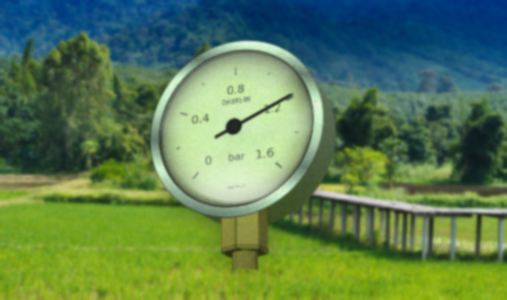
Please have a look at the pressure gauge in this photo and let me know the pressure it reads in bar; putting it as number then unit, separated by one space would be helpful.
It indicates 1.2 bar
